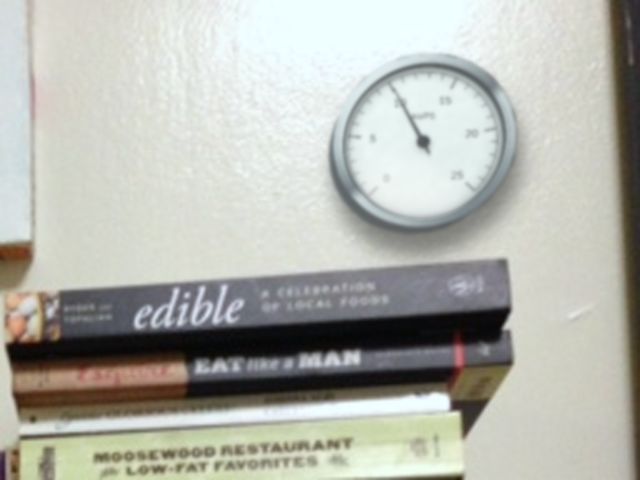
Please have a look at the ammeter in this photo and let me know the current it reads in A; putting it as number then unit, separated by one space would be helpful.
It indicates 10 A
